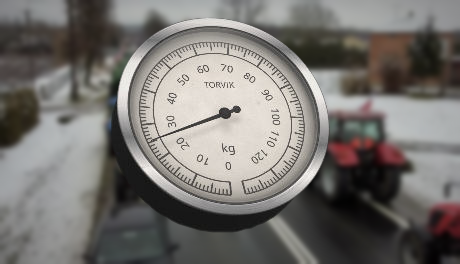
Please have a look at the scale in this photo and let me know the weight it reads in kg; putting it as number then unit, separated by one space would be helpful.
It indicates 25 kg
